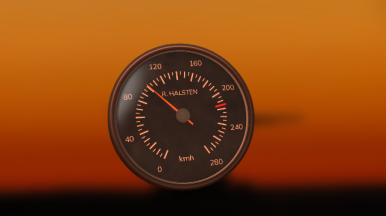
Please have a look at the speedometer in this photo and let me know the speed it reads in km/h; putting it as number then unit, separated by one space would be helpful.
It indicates 100 km/h
